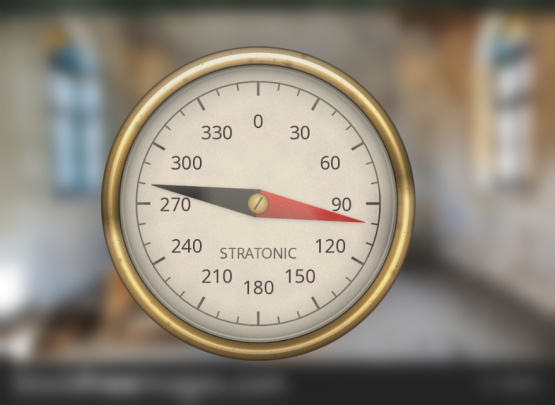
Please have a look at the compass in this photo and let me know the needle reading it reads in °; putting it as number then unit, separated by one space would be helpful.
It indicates 100 °
